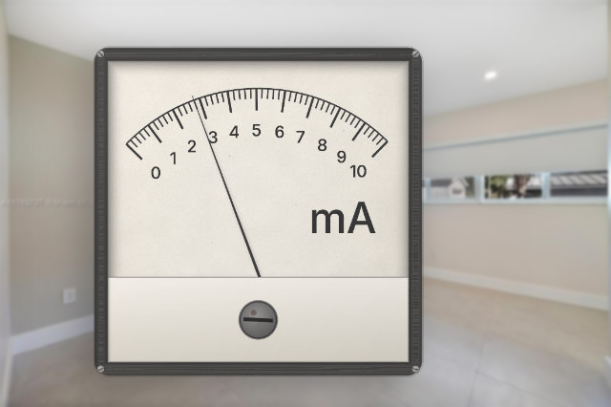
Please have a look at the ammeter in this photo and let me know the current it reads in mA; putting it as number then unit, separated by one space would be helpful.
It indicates 2.8 mA
